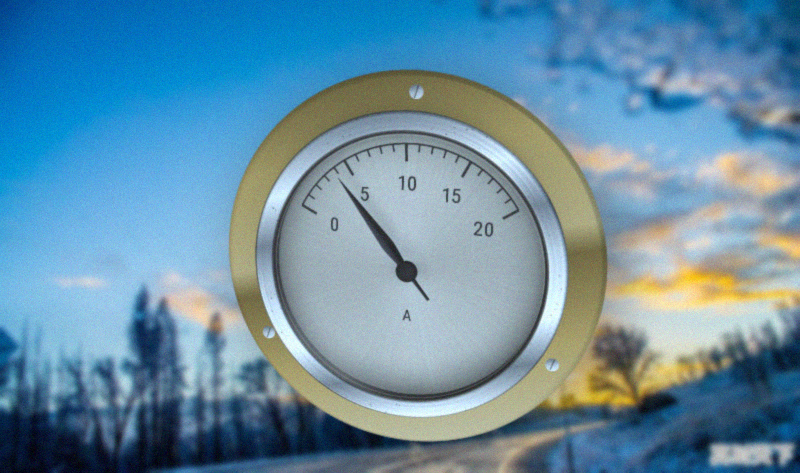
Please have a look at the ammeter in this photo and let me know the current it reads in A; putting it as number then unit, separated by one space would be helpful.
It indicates 4 A
